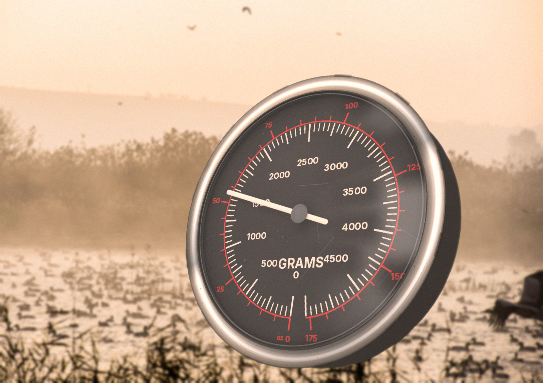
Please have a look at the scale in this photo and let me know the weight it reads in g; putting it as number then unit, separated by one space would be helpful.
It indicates 1500 g
